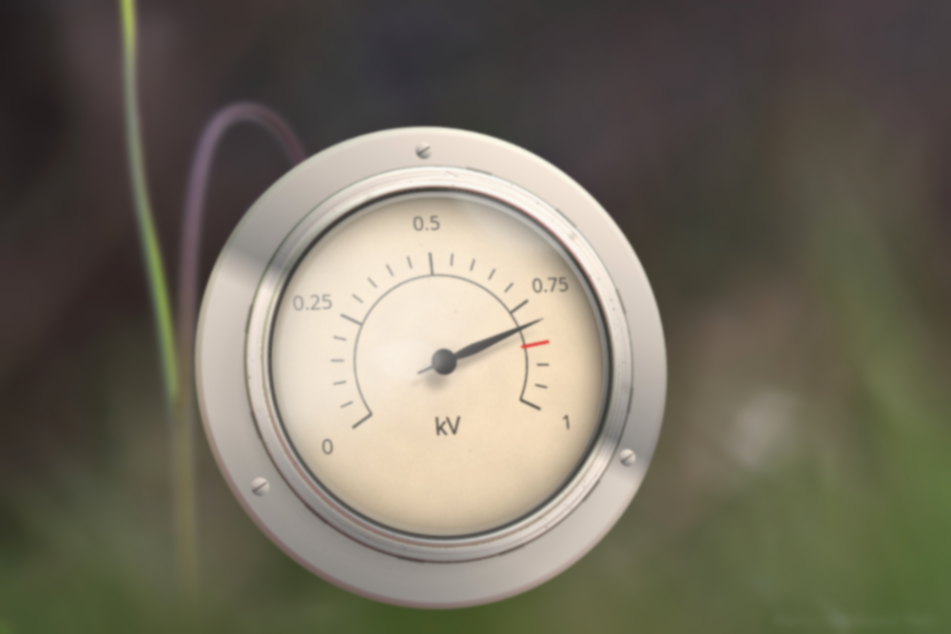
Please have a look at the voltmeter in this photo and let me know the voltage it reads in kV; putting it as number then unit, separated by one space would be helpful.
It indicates 0.8 kV
